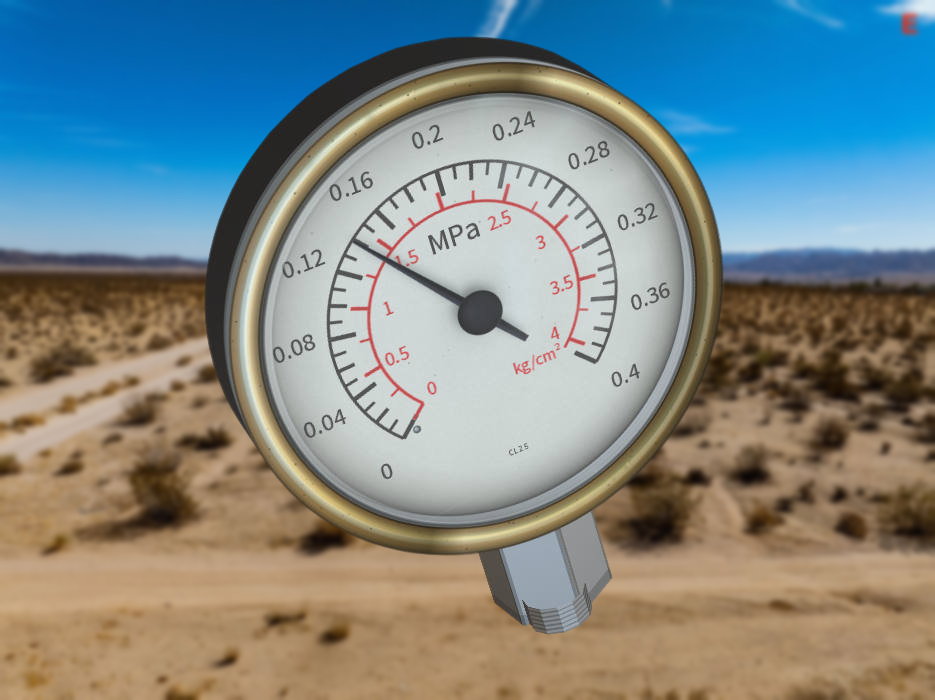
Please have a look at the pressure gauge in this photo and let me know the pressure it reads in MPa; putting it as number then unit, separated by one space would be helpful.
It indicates 0.14 MPa
